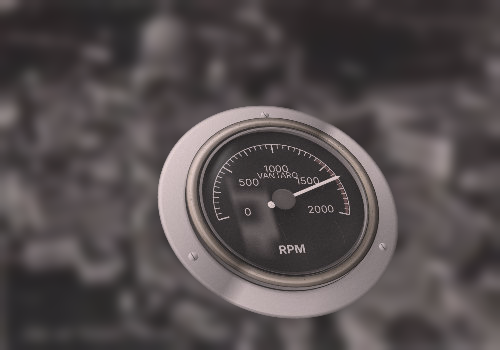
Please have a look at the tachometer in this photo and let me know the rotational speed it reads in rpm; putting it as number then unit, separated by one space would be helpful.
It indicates 1650 rpm
